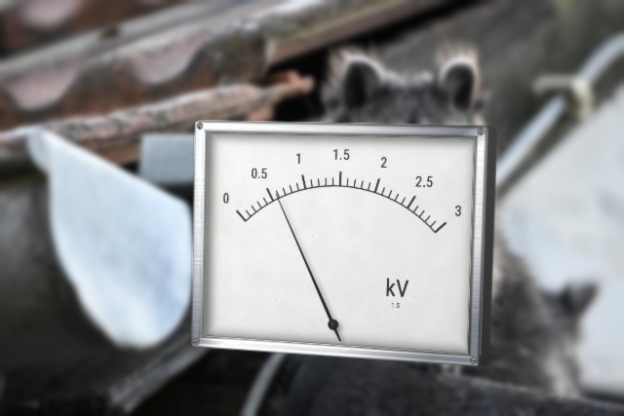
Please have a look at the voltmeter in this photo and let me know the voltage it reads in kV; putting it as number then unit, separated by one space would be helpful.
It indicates 0.6 kV
